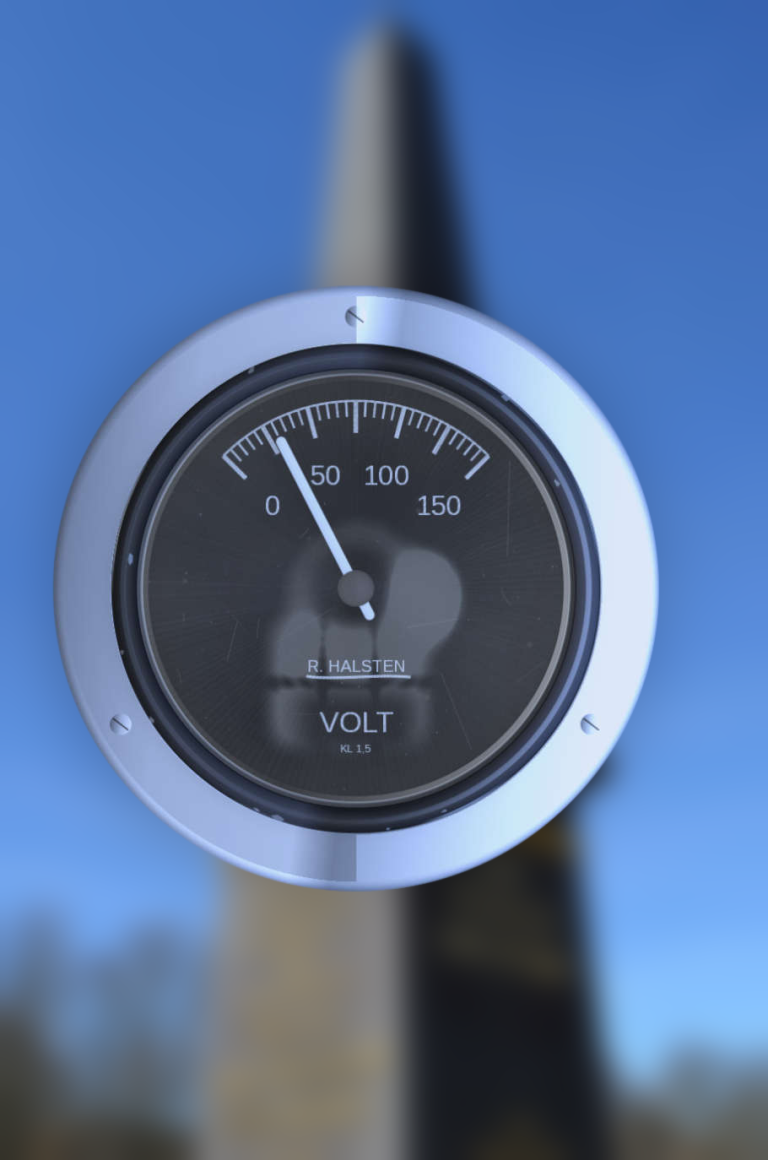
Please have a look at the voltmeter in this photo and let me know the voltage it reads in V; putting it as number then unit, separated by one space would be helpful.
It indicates 30 V
